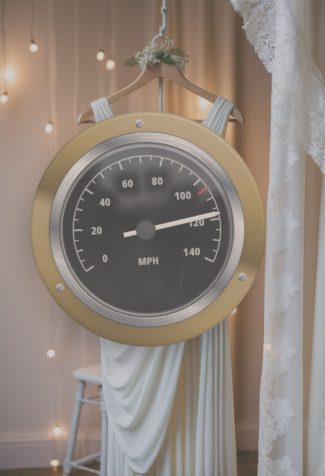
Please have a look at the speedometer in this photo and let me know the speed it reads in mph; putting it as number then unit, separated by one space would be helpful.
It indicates 117.5 mph
